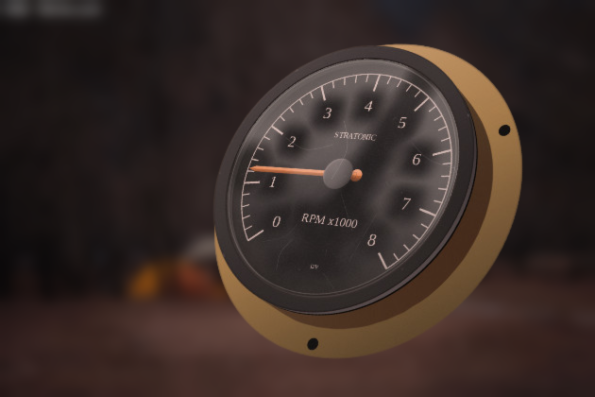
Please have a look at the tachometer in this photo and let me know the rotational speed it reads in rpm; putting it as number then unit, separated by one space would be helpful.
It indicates 1200 rpm
